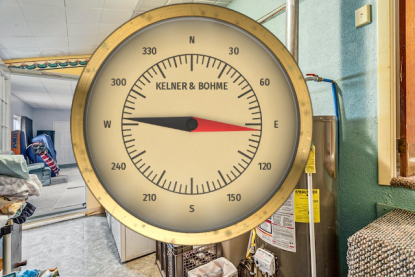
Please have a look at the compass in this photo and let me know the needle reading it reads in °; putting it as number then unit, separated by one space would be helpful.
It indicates 95 °
